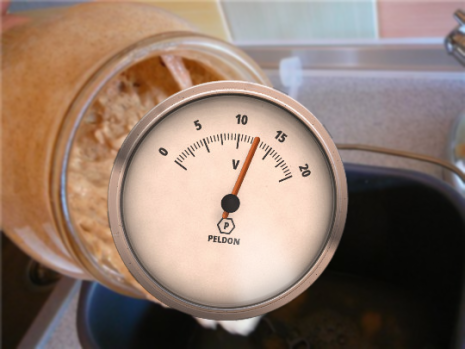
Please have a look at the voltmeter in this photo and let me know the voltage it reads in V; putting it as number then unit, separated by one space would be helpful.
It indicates 12.5 V
